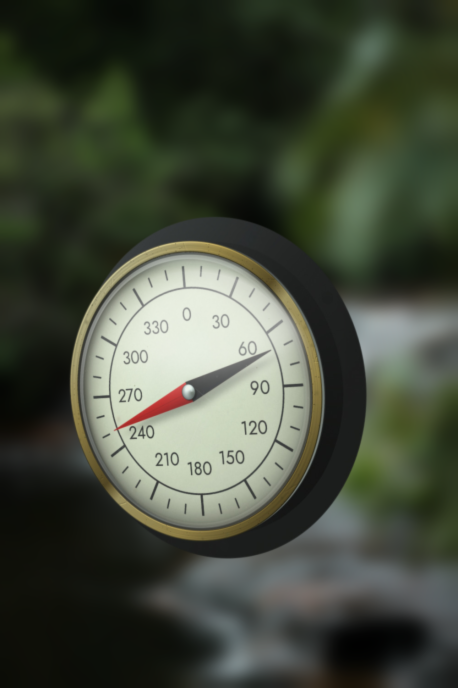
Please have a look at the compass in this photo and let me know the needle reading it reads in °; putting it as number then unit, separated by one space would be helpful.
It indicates 250 °
